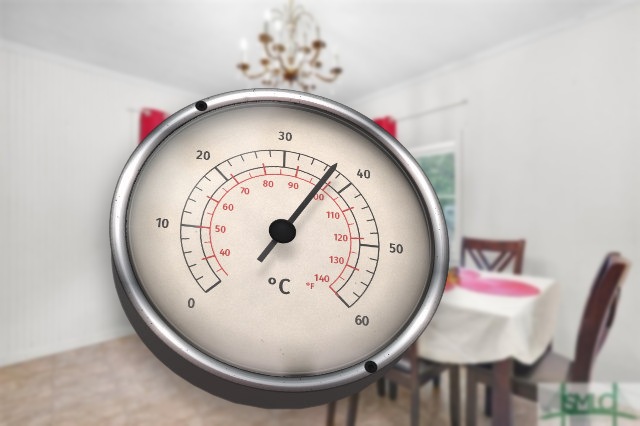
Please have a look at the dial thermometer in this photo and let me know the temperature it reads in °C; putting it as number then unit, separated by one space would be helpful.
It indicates 37 °C
